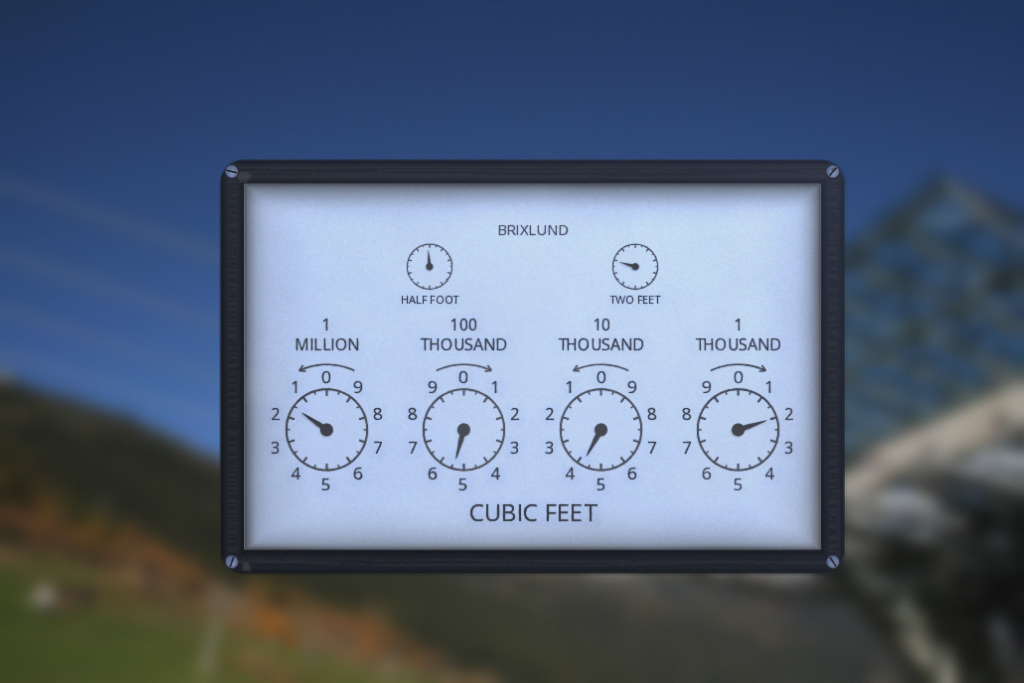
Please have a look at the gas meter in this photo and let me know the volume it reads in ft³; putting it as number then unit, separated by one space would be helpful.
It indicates 154200 ft³
